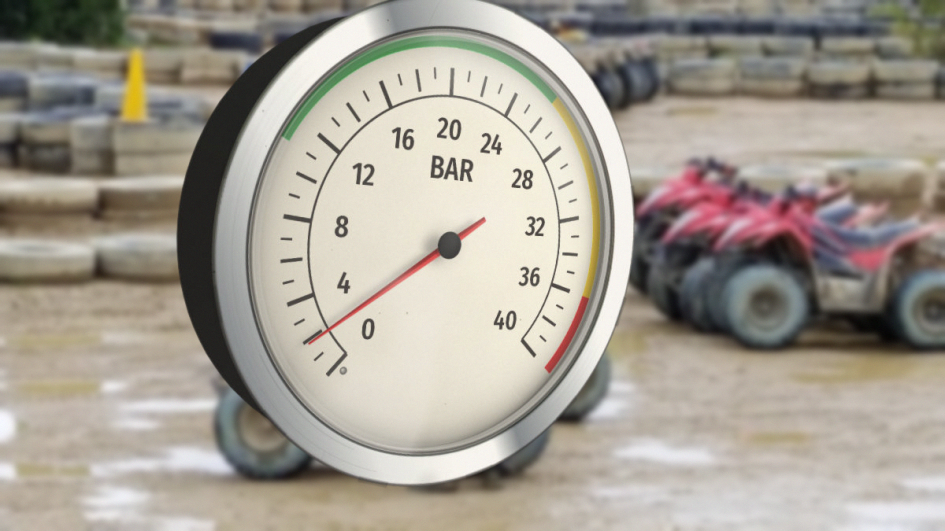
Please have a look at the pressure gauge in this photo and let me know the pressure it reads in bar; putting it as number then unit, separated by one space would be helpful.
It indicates 2 bar
